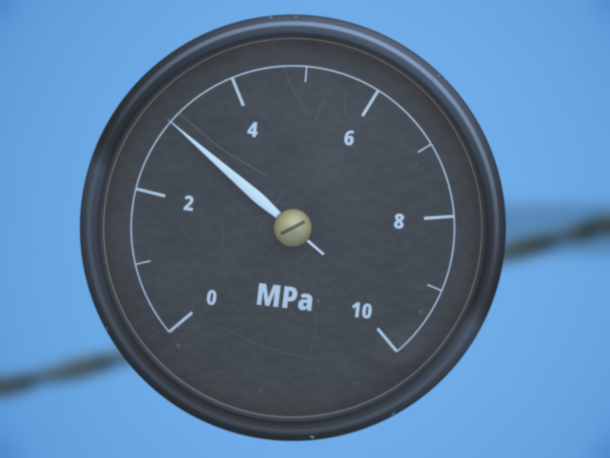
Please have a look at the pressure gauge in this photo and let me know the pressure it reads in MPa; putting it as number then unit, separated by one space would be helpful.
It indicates 3 MPa
